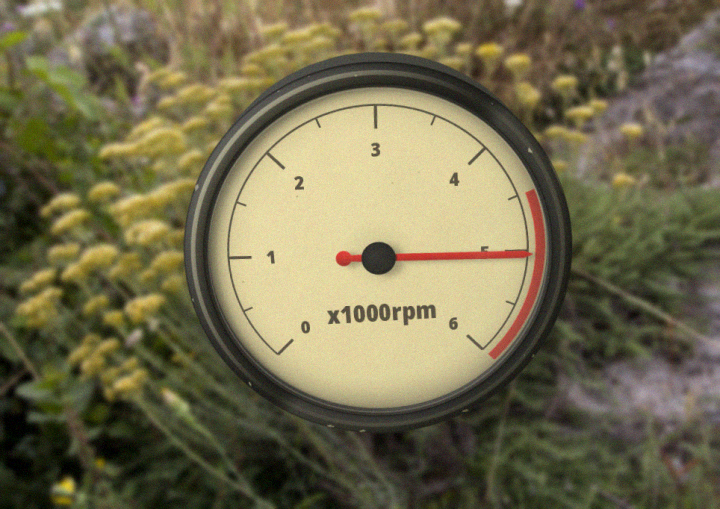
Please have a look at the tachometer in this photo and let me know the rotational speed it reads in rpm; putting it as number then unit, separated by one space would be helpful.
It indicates 5000 rpm
